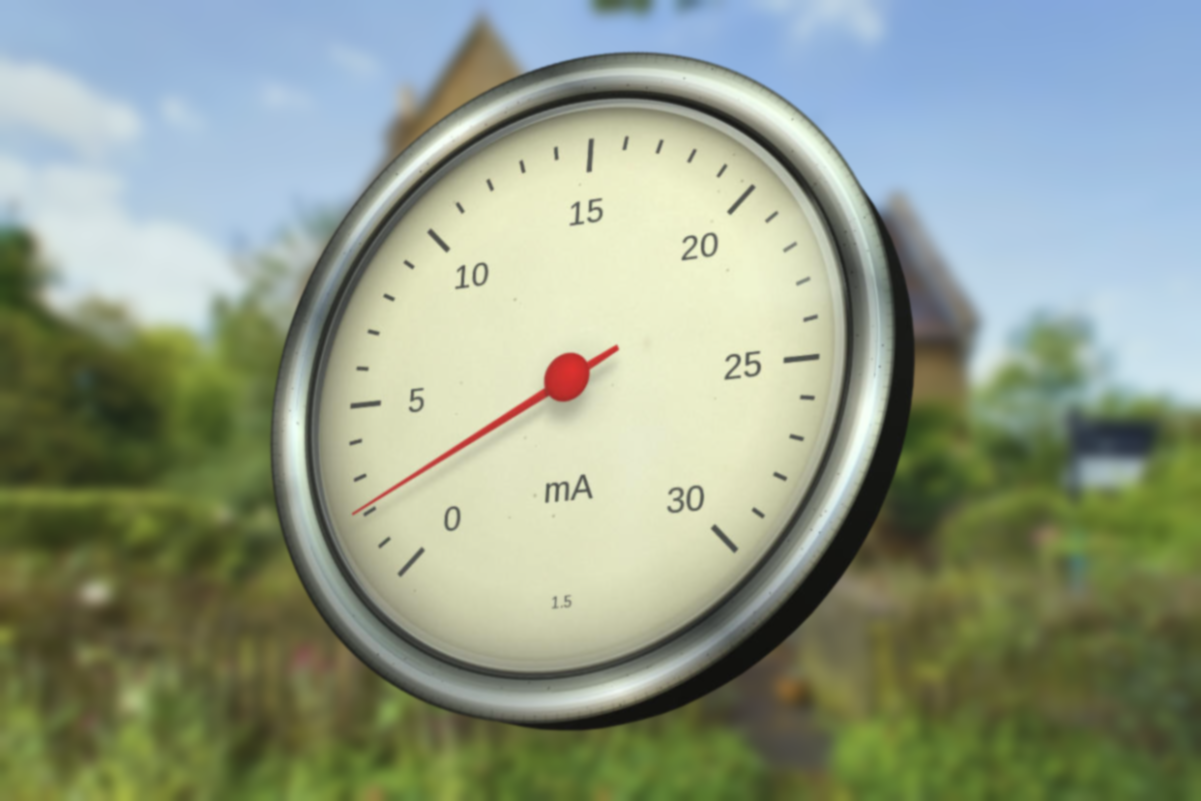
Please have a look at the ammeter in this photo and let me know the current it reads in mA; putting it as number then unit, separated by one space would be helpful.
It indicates 2 mA
